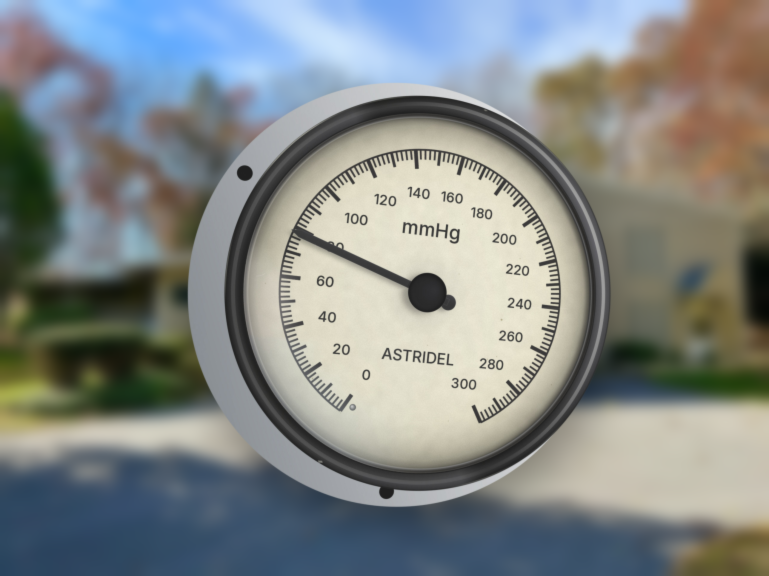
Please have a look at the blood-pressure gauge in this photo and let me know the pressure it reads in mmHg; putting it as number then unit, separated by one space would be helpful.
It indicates 78 mmHg
